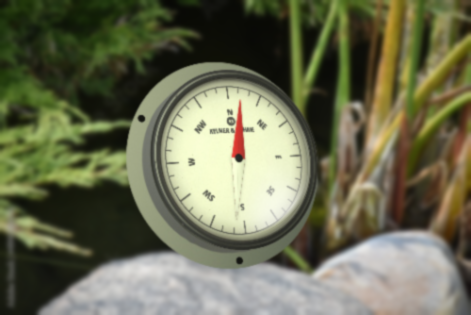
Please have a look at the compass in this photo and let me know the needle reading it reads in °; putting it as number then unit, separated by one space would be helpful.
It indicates 10 °
